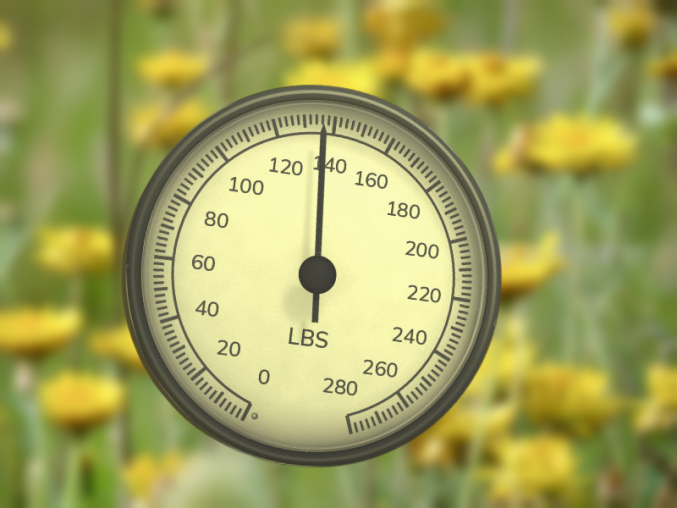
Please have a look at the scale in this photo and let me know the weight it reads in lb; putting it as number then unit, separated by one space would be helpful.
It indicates 136 lb
